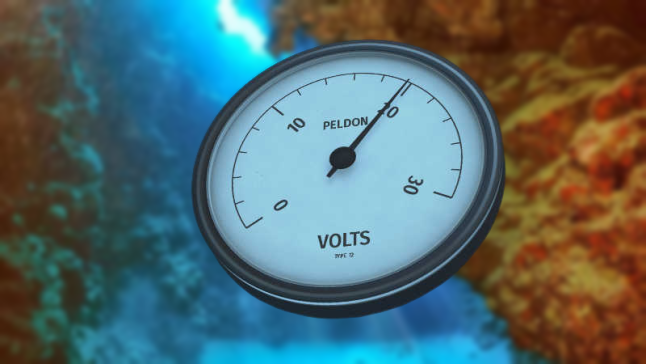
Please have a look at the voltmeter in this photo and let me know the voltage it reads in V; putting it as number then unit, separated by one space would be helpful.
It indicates 20 V
